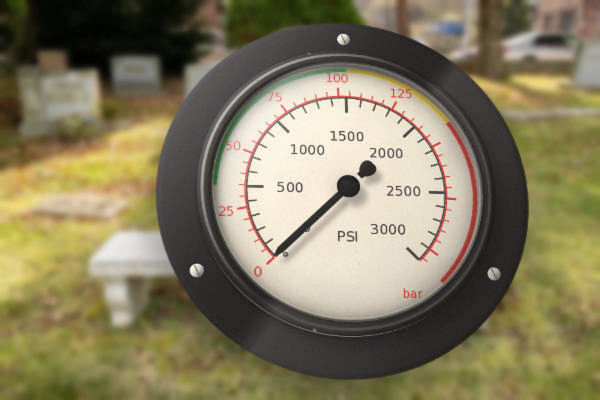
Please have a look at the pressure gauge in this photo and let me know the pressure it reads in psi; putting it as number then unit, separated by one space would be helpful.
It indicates 0 psi
